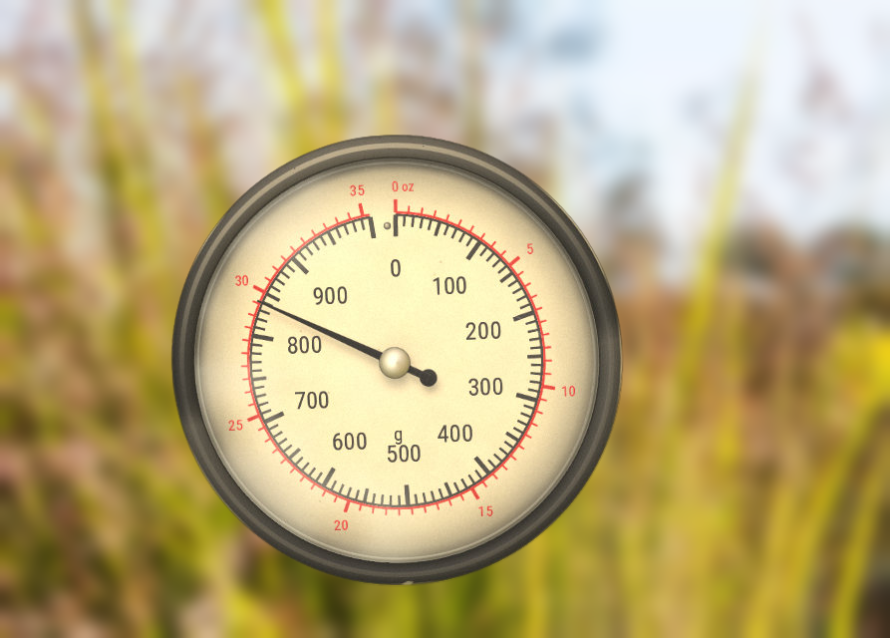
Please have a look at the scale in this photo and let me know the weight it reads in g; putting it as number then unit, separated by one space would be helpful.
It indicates 840 g
